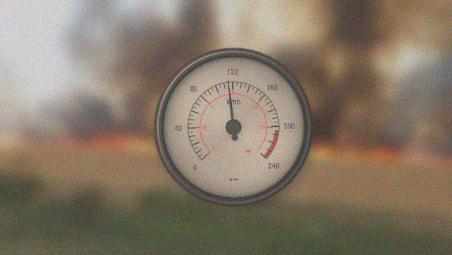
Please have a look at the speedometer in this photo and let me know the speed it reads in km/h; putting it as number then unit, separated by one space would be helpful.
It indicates 115 km/h
